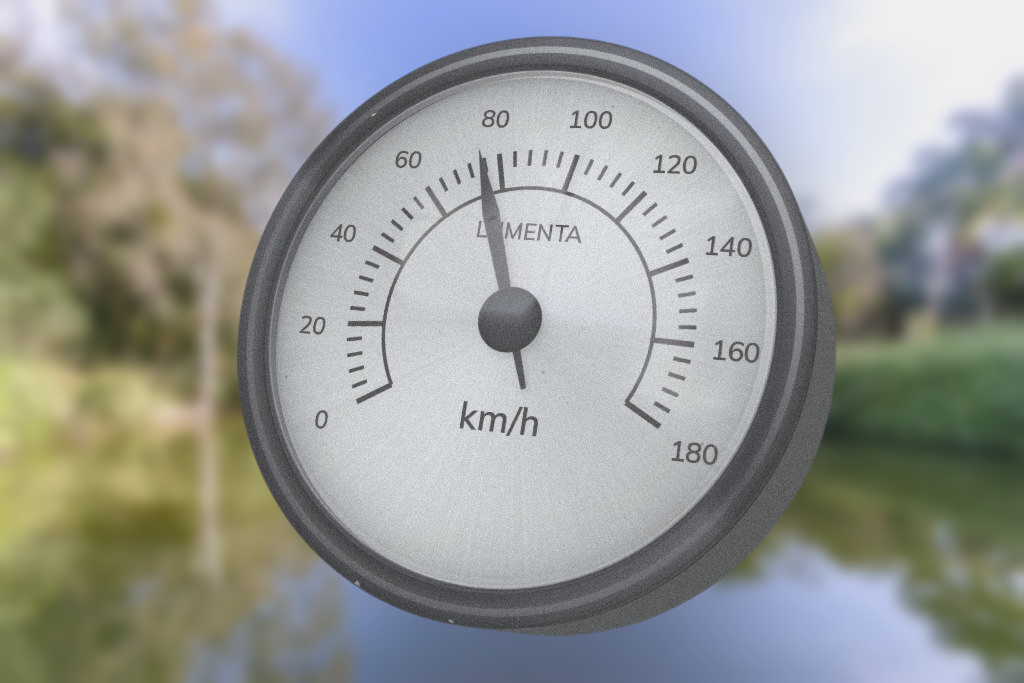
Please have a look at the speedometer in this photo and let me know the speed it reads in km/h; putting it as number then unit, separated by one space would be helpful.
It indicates 76 km/h
